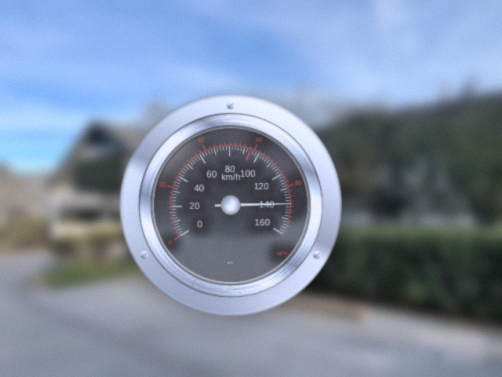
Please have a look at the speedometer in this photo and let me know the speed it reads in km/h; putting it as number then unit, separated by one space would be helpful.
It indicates 140 km/h
